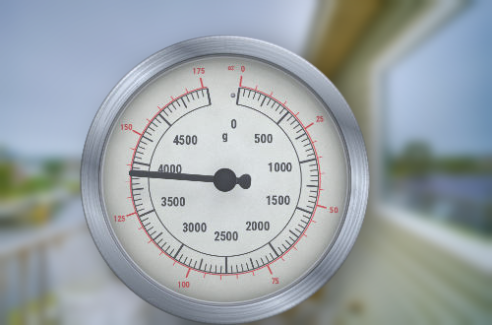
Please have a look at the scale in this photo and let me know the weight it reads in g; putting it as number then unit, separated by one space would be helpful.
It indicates 3900 g
